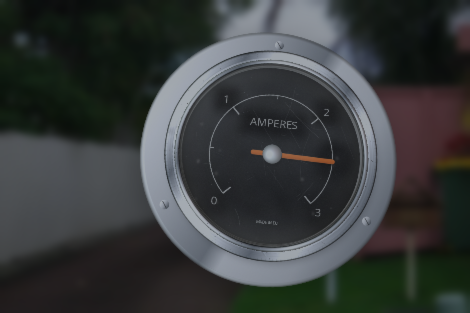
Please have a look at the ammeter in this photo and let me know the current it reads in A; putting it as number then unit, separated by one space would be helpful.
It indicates 2.5 A
